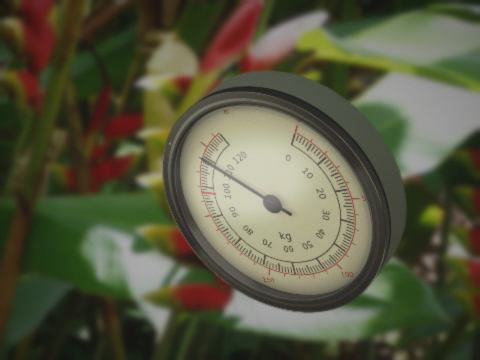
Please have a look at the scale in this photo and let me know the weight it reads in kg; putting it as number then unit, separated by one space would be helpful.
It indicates 110 kg
